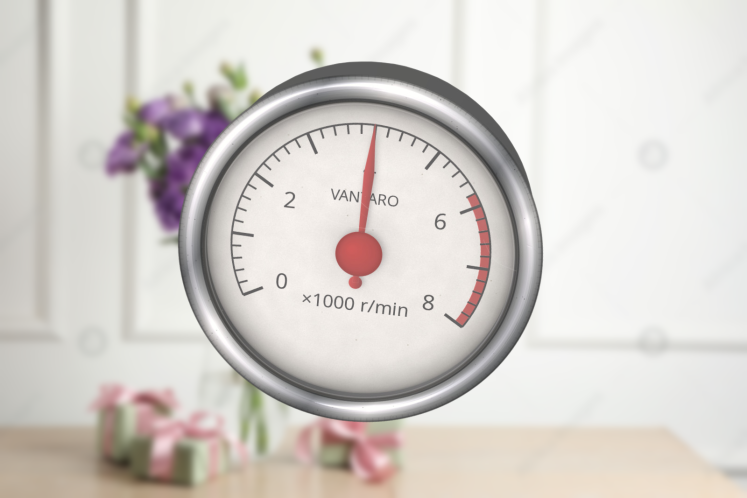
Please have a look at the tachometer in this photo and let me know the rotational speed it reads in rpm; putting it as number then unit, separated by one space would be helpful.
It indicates 4000 rpm
